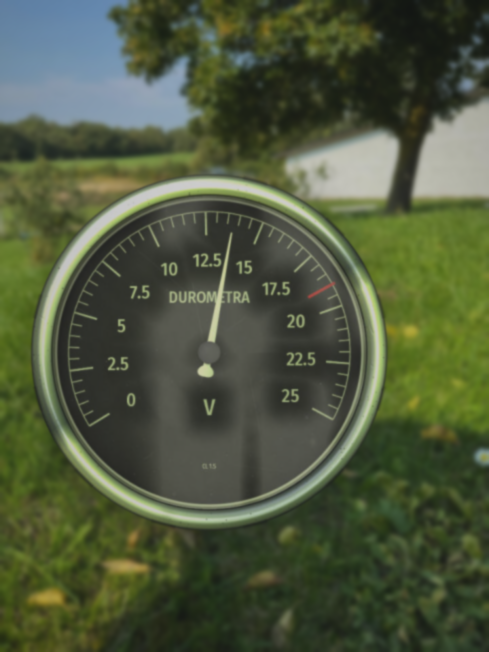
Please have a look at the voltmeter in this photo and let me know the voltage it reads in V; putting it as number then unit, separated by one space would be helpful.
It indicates 13.75 V
